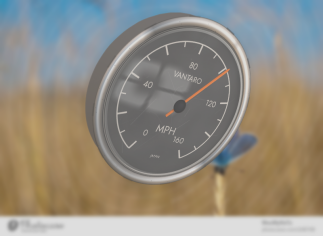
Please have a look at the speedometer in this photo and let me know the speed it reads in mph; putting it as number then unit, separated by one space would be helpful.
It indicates 100 mph
